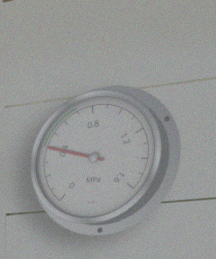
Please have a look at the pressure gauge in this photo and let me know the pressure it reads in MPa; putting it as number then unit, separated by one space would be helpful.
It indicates 0.4 MPa
